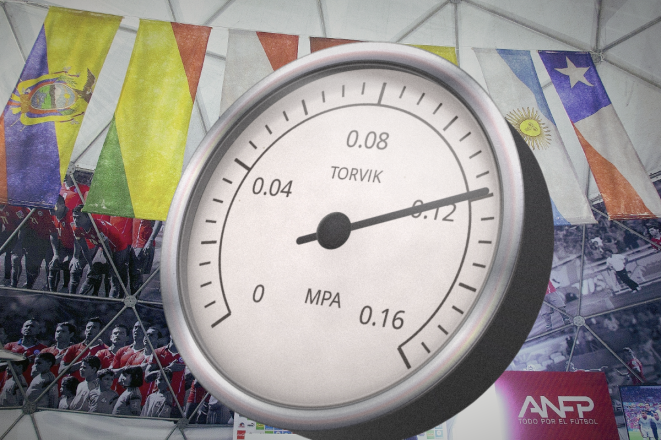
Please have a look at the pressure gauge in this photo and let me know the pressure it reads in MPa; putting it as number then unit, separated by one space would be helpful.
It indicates 0.12 MPa
